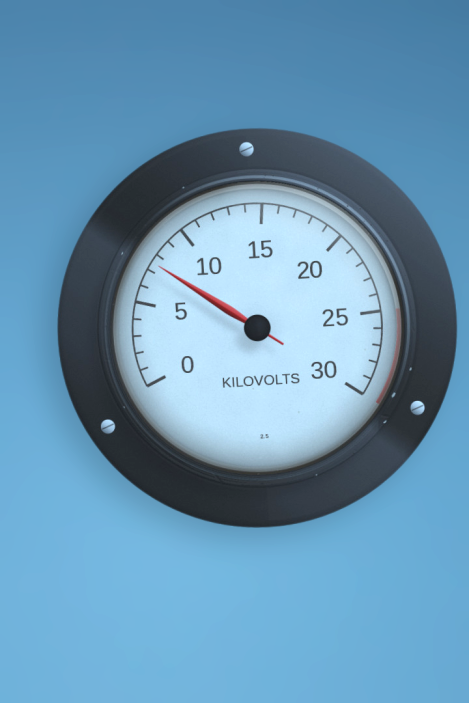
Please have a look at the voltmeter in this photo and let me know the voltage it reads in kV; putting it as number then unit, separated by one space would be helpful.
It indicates 7.5 kV
